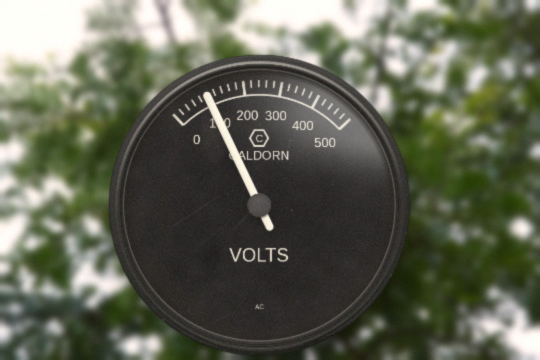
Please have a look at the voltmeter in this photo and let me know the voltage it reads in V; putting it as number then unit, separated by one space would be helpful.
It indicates 100 V
